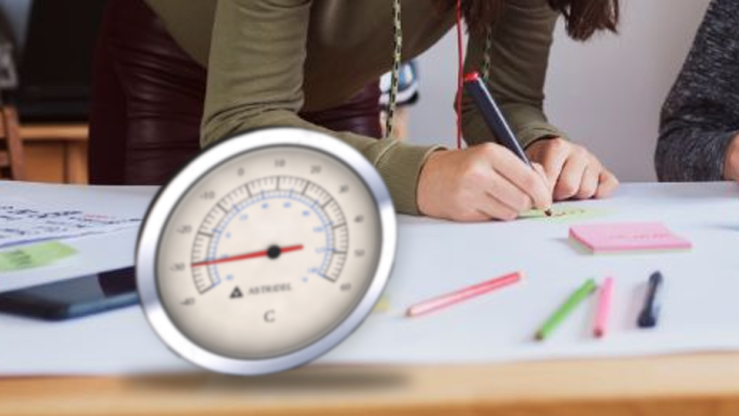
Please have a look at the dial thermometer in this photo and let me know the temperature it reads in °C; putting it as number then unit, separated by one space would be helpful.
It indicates -30 °C
